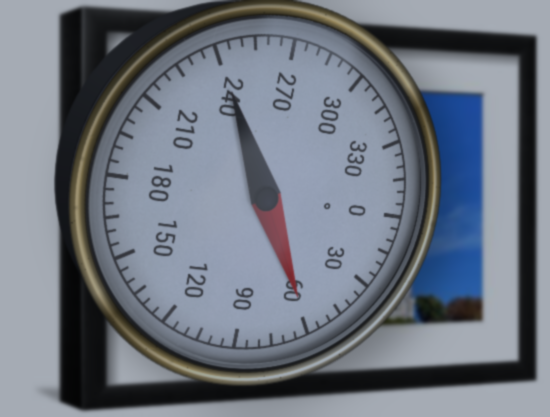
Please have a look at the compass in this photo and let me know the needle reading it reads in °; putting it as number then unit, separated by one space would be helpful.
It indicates 60 °
